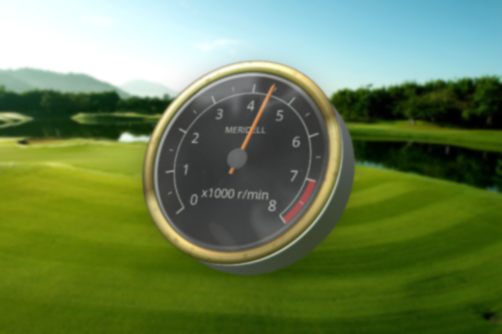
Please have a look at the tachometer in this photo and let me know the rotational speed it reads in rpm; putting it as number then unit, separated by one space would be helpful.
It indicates 4500 rpm
